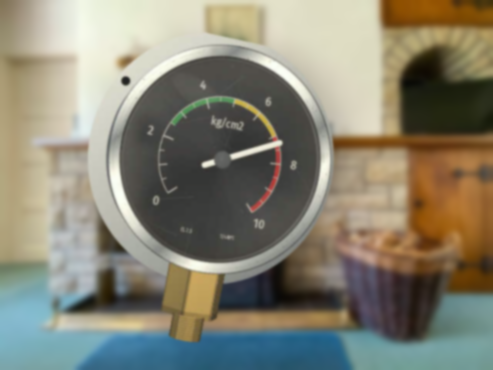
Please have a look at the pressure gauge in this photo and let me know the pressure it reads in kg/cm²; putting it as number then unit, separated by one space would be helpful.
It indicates 7.25 kg/cm²
